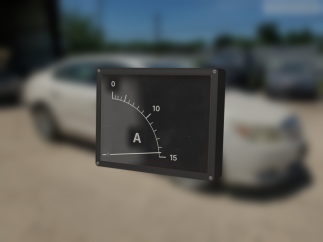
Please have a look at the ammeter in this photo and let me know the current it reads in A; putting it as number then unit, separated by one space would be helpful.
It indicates 14.5 A
